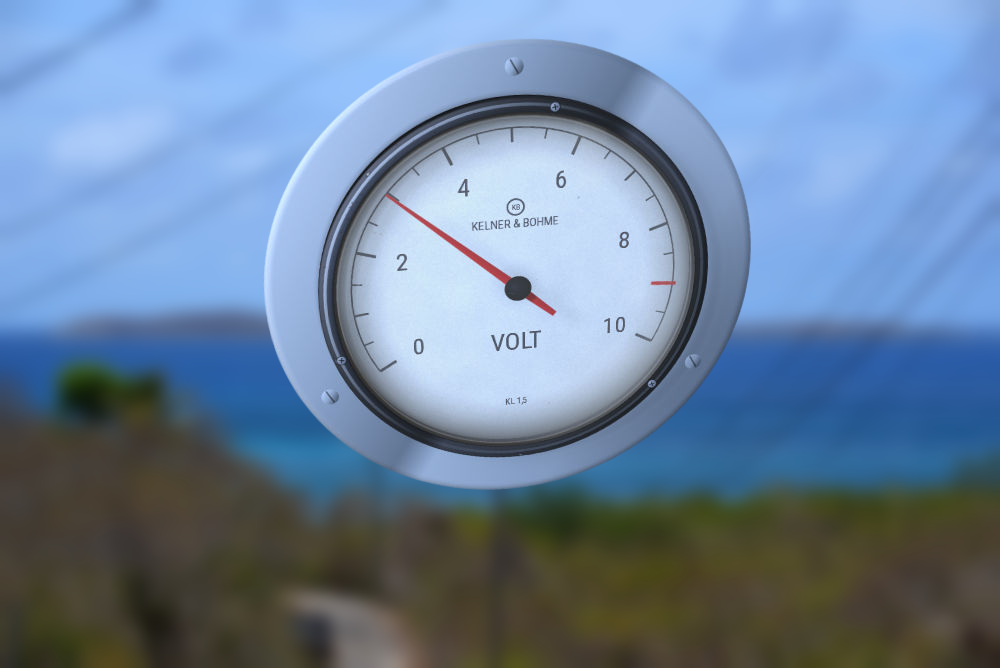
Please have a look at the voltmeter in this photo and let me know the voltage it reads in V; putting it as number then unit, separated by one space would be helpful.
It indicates 3 V
